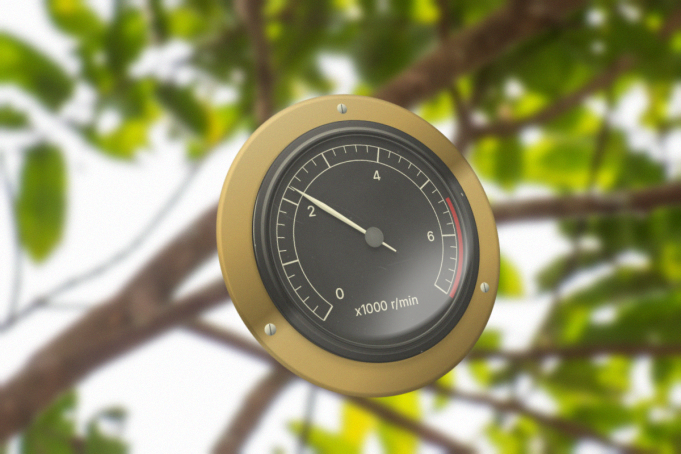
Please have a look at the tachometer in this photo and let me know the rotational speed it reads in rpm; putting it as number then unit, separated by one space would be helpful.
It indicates 2200 rpm
